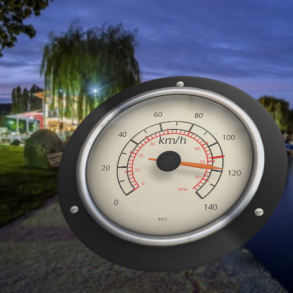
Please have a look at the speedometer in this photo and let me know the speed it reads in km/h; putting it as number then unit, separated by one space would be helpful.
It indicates 120 km/h
